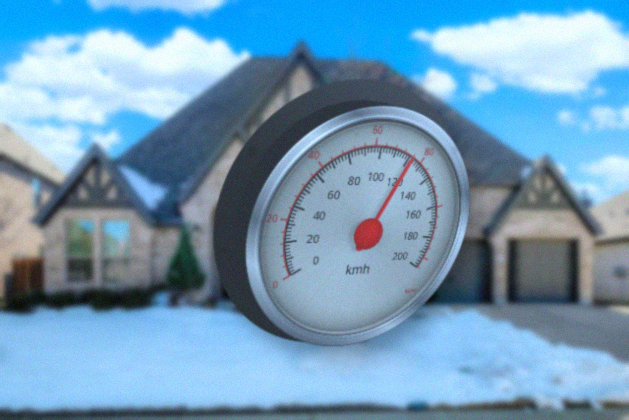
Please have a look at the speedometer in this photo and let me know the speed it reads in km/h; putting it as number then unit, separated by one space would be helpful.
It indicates 120 km/h
